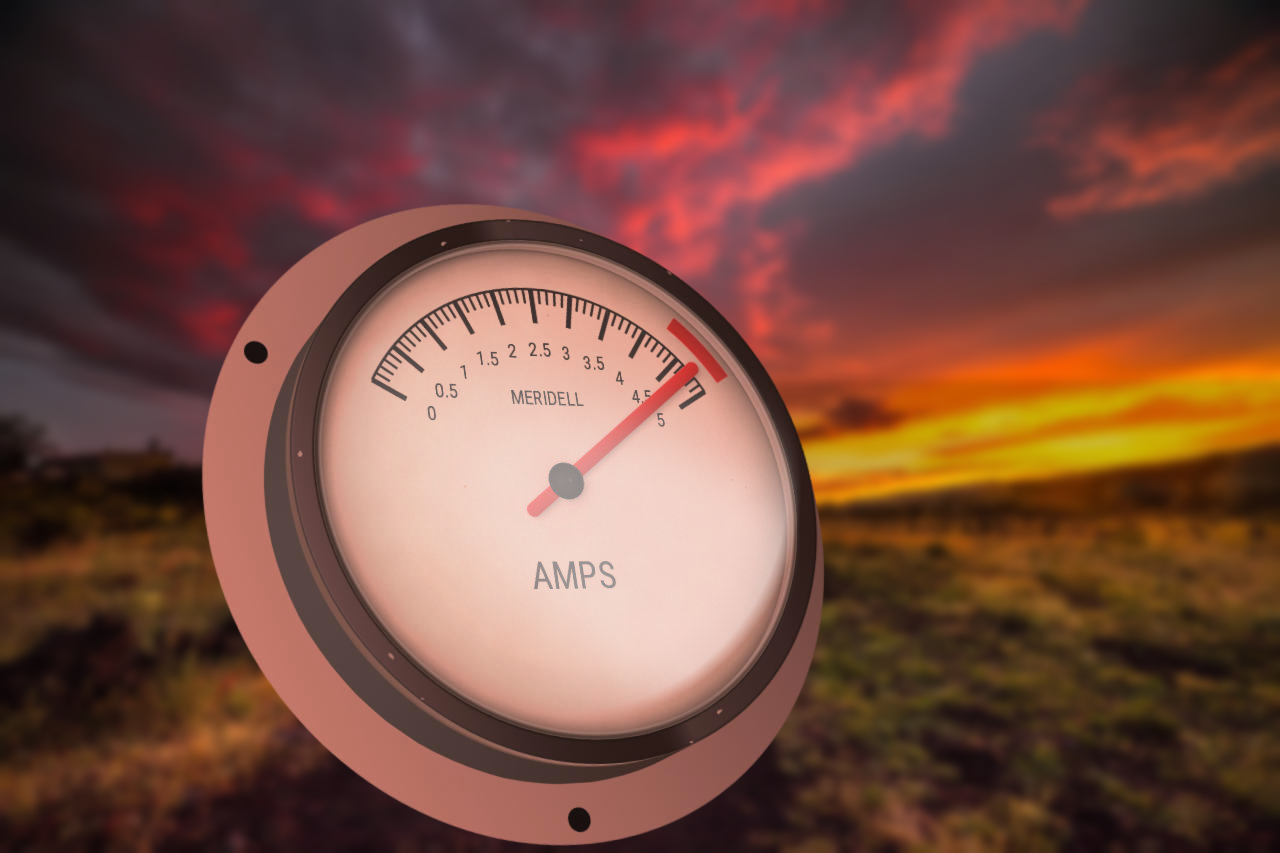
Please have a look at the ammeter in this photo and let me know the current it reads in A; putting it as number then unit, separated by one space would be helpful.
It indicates 4.7 A
